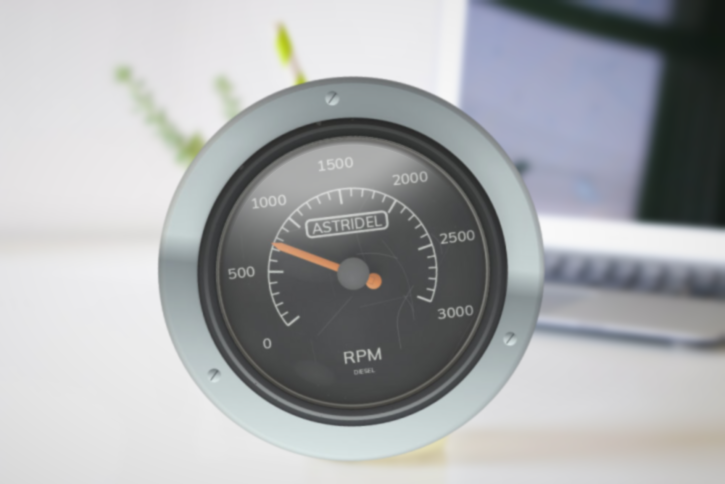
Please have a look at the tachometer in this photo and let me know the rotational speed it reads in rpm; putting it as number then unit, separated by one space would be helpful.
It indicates 750 rpm
